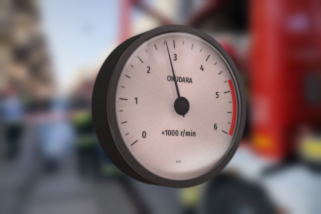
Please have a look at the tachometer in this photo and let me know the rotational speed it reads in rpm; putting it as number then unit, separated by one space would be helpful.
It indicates 2750 rpm
